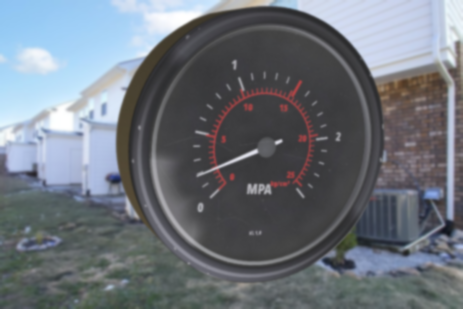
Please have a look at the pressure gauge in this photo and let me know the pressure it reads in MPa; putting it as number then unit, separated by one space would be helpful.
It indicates 0.2 MPa
